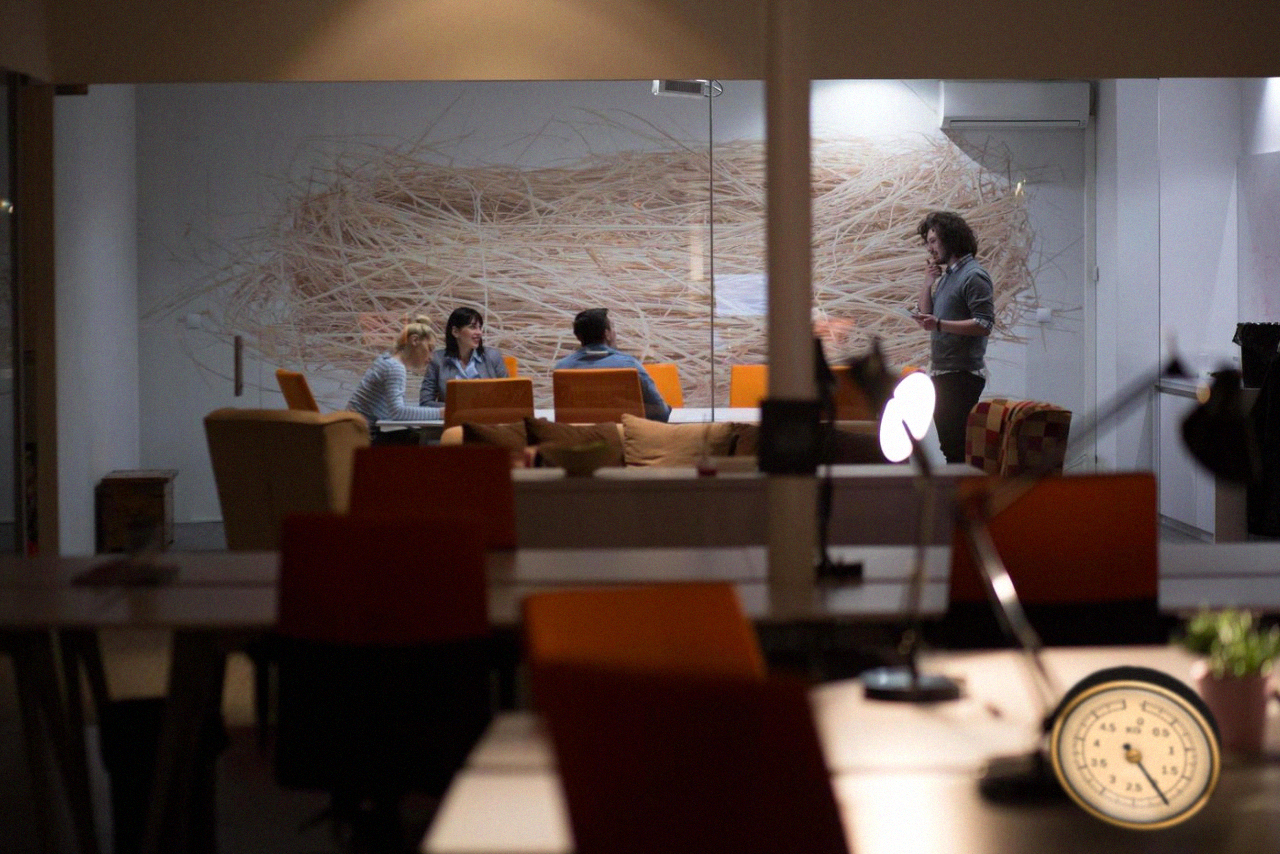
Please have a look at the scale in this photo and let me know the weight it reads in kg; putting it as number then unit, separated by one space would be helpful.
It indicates 2 kg
